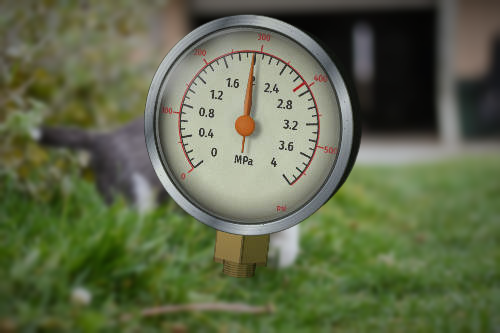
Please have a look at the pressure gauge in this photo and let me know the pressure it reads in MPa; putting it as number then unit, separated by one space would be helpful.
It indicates 2 MPa
